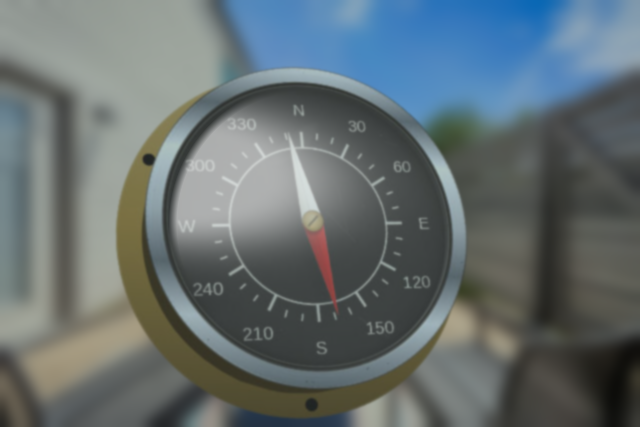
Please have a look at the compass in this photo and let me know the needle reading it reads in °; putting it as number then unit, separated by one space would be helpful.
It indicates 170 °
